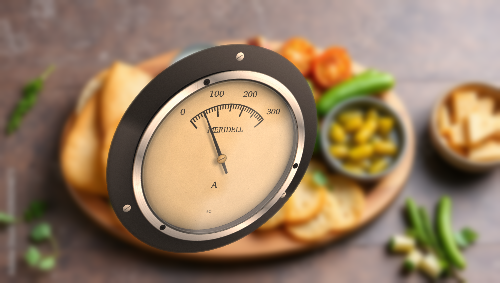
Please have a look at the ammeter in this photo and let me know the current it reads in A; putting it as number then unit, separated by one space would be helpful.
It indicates 50 A
